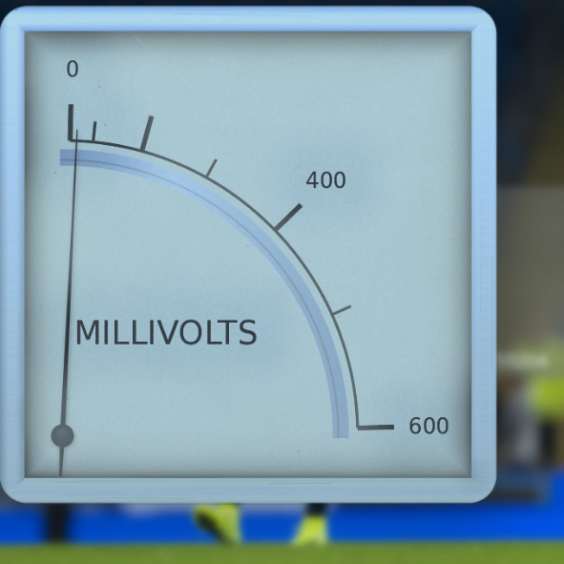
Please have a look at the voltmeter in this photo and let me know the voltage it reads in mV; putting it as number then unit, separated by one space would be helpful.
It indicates 50 mV
